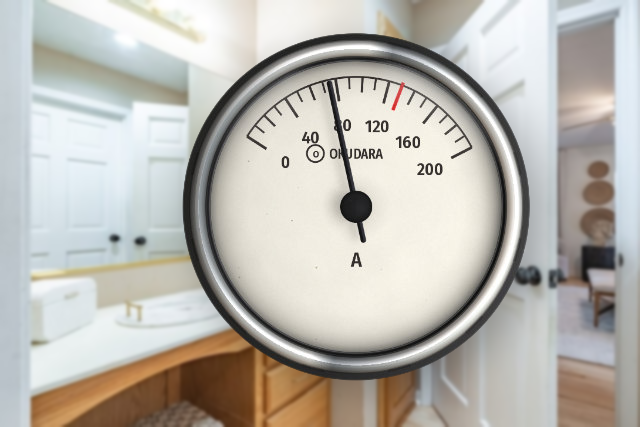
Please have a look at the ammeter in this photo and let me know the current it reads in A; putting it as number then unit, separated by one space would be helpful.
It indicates 75 A
